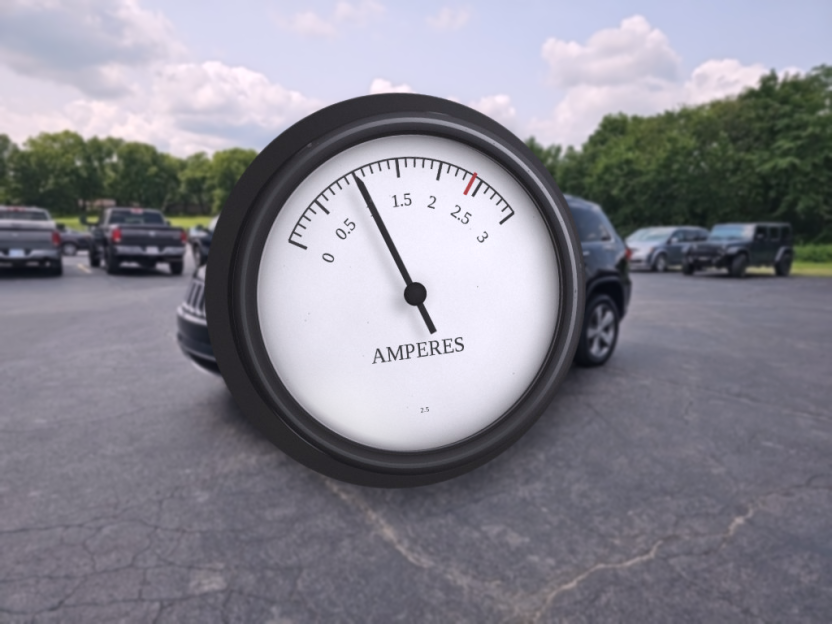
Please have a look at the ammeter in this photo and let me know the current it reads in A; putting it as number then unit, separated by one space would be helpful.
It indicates 1 A
